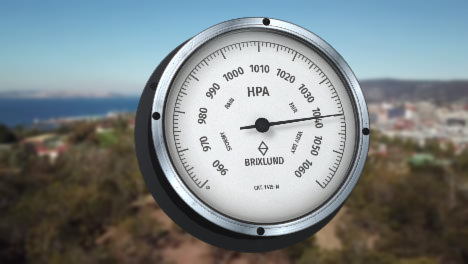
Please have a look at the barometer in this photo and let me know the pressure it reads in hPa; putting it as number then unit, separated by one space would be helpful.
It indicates 1040 hPa
